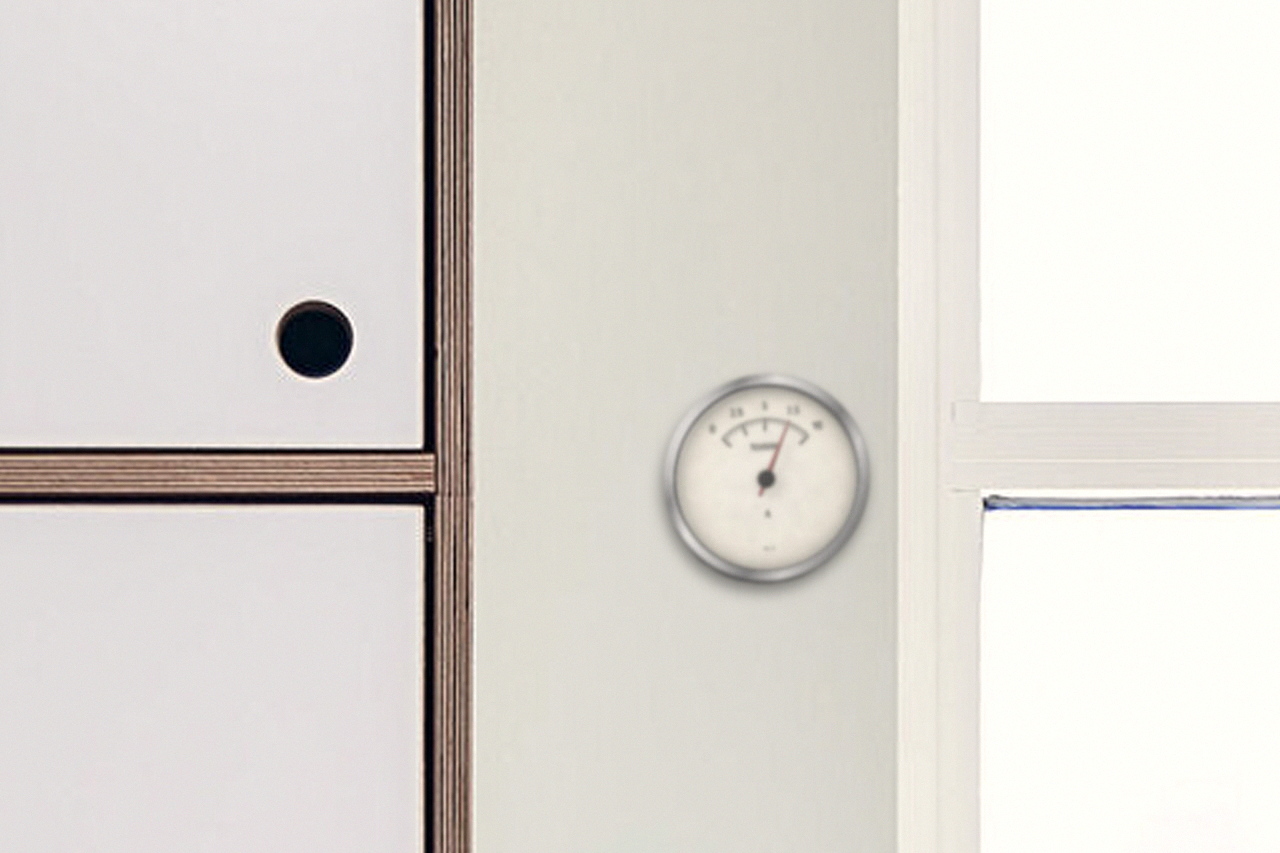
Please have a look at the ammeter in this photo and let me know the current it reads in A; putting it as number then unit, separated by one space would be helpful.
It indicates 7.5 A
